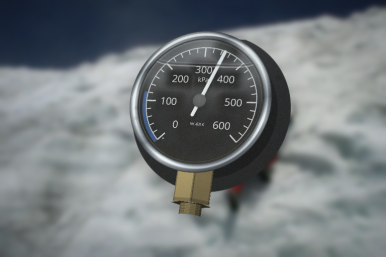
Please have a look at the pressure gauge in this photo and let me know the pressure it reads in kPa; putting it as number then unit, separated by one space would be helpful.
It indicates 350 kPa
